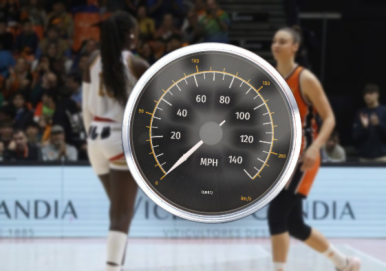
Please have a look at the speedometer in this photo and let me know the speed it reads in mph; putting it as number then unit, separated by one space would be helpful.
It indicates 0 mph
